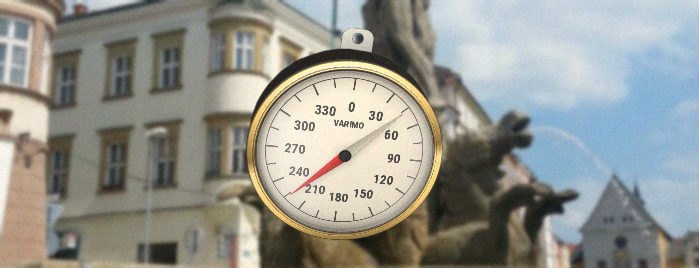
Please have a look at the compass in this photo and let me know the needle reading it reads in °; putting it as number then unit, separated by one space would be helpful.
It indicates 225 °
